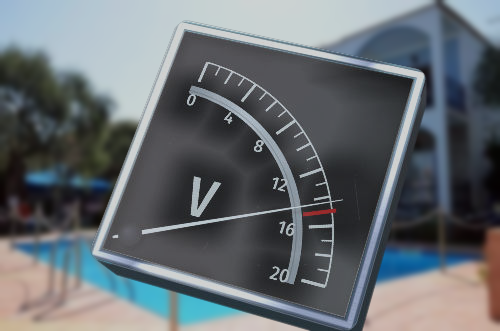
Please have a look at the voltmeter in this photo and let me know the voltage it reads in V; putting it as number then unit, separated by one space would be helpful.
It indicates 14.5 V
